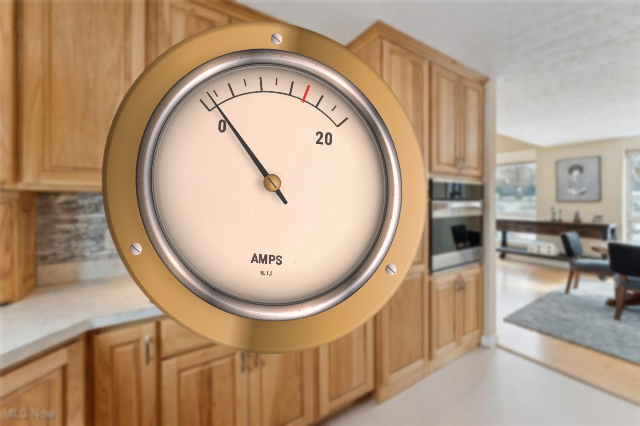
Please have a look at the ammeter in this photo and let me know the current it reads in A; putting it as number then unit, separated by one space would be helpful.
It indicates 1 A
